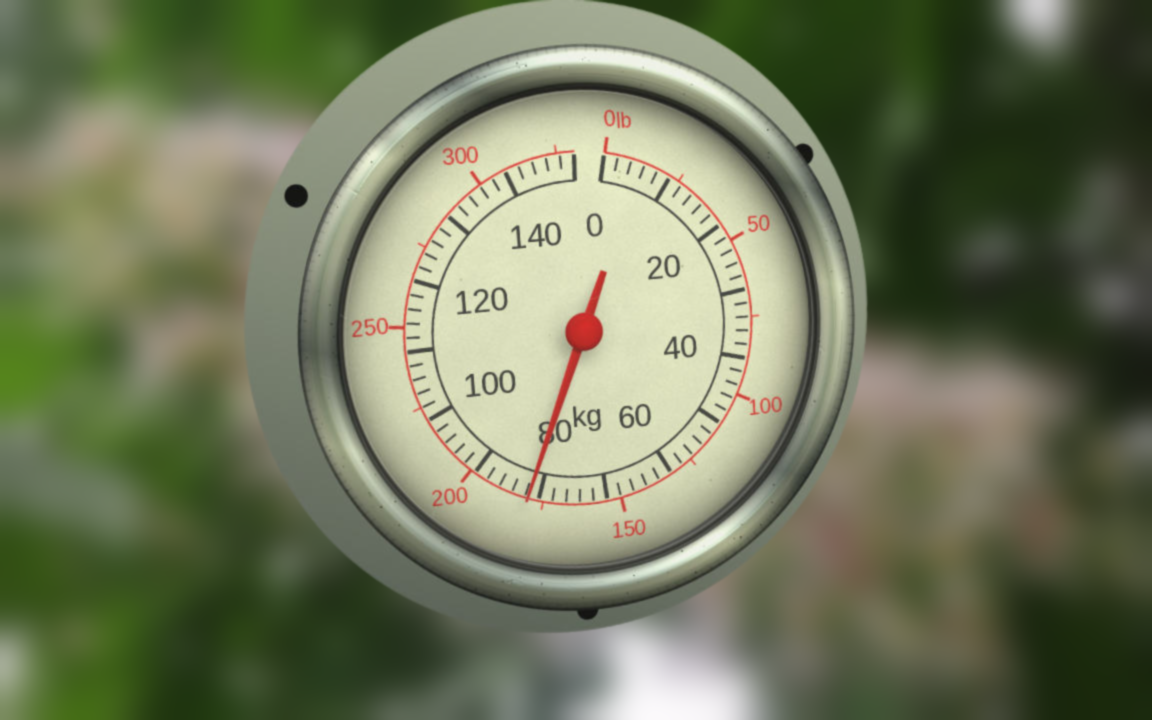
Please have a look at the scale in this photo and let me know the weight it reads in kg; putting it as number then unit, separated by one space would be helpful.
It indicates 82 kg
